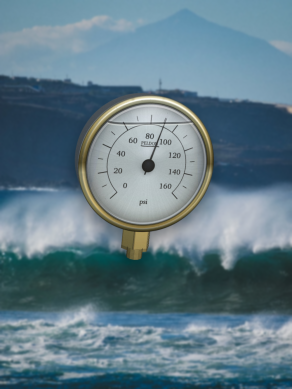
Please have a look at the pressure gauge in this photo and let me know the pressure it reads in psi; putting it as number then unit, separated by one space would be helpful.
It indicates 90 psi
